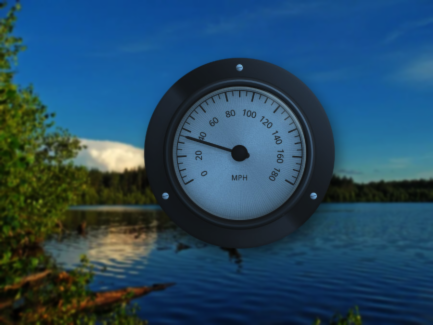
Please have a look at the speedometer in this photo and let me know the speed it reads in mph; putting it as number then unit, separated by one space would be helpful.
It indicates 35 mph
